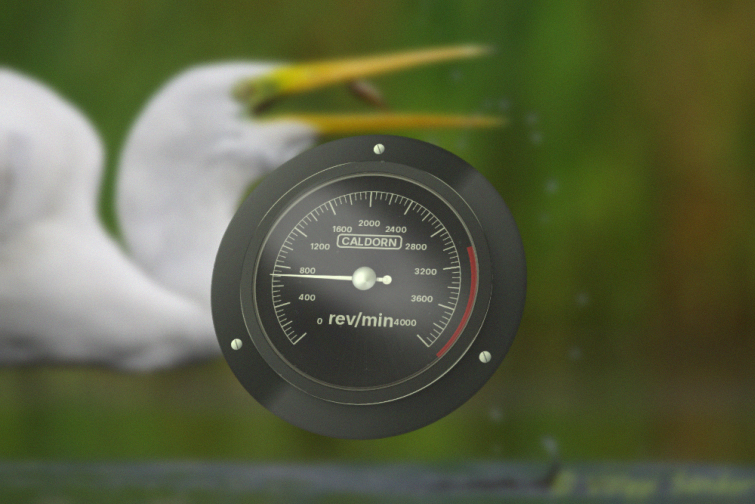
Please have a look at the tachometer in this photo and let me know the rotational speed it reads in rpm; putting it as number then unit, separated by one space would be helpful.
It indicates 700 rpm
